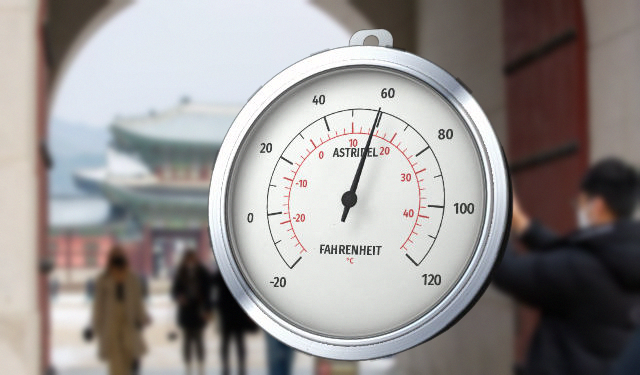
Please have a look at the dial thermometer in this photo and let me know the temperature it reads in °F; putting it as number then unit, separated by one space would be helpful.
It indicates 60 °F
